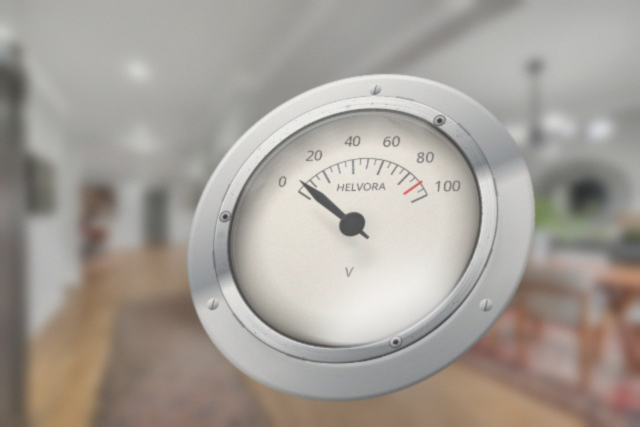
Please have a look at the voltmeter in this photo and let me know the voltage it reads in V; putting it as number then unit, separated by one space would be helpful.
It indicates 5 V
